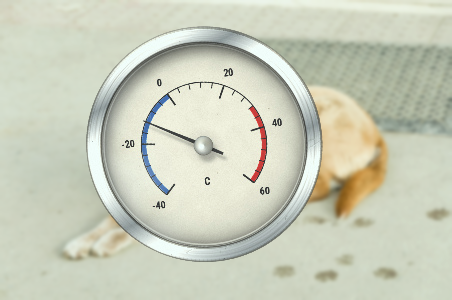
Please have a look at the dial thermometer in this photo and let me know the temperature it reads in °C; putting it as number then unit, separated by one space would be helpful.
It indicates -12 °C
